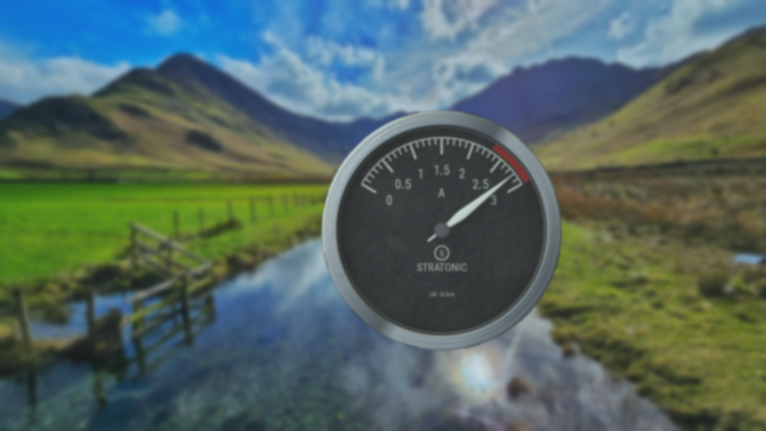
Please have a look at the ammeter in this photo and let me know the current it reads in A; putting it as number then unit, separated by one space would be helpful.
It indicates 2.8 A
